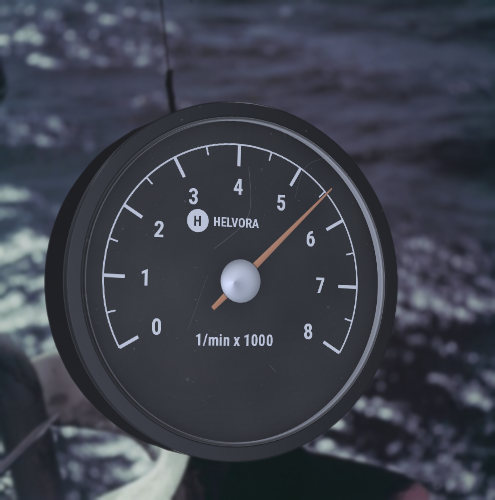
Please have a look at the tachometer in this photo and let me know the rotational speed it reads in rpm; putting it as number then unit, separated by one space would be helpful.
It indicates 5500 rpm
